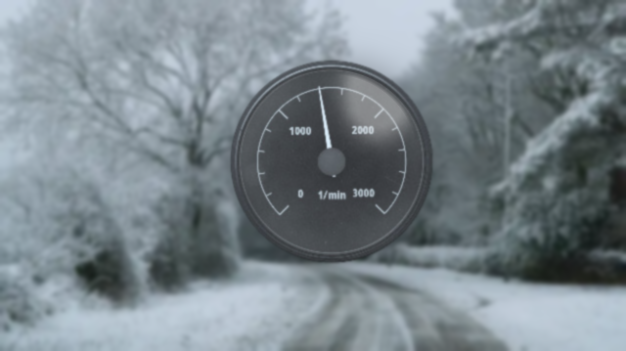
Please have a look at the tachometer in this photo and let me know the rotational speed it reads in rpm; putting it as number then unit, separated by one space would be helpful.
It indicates 1400 rpm
